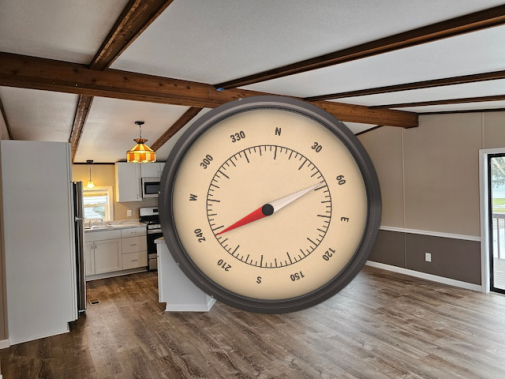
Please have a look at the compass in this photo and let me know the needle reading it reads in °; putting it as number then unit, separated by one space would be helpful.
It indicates 235 °
